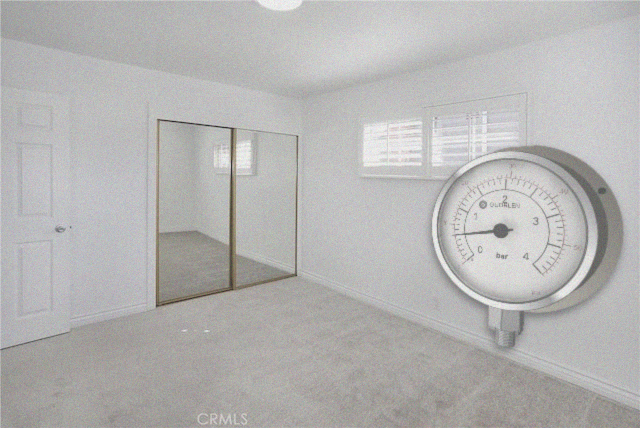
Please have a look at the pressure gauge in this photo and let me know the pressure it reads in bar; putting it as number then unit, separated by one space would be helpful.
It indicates 0.5 bar
